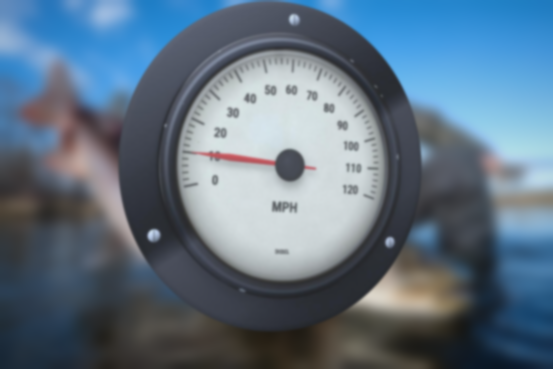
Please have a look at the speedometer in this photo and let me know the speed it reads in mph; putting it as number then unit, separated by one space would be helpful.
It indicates 10 mph
